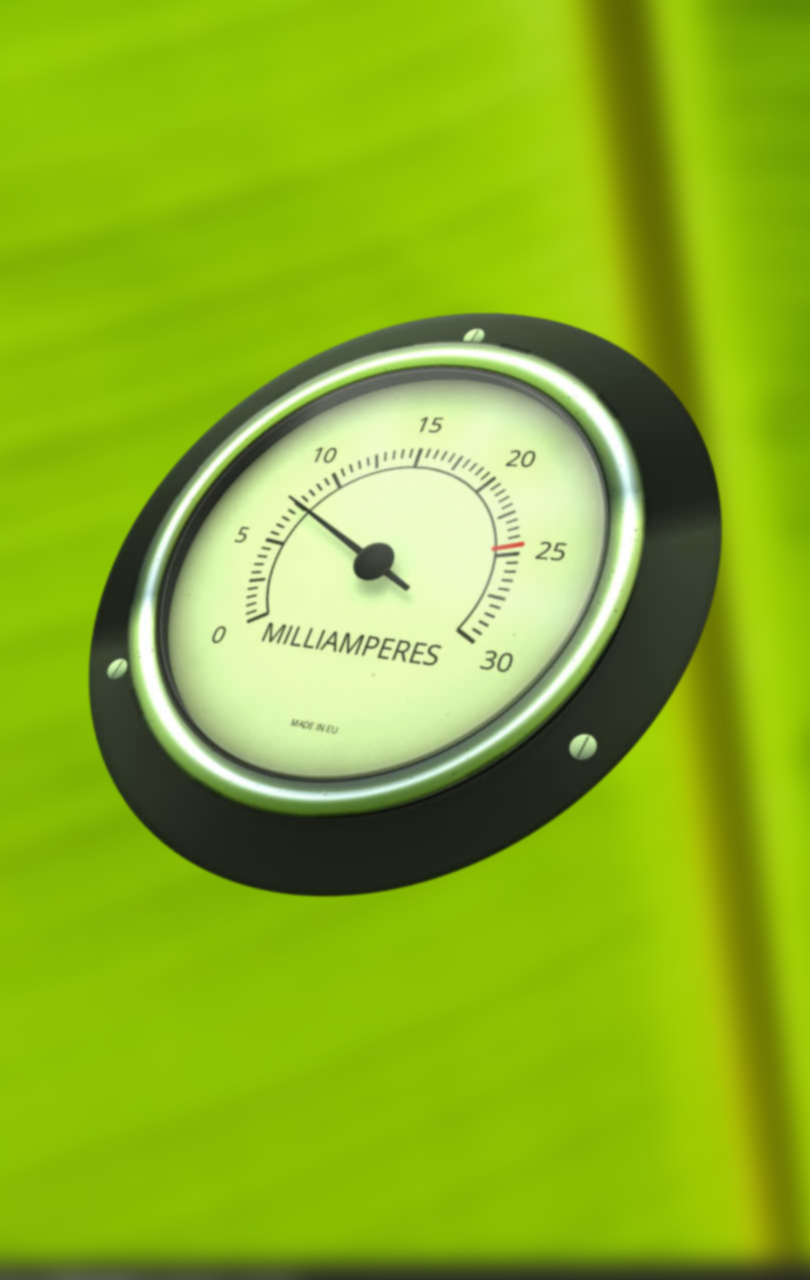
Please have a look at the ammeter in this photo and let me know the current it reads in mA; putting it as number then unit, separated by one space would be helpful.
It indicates 7.5 mA
